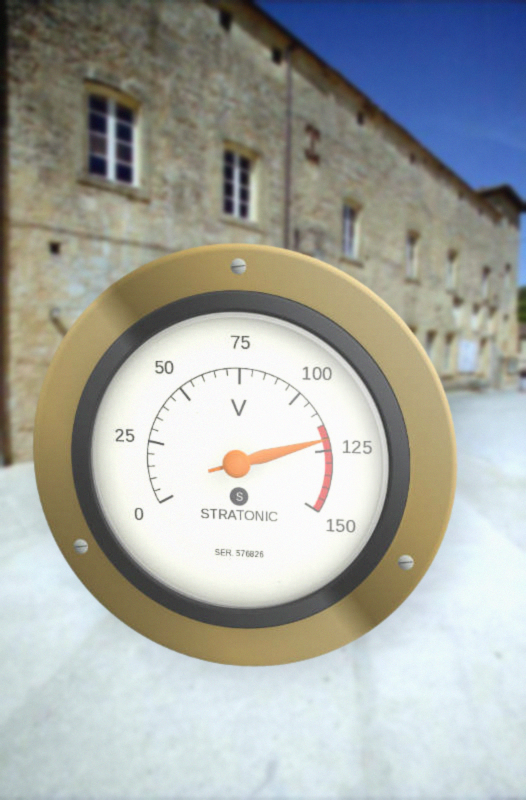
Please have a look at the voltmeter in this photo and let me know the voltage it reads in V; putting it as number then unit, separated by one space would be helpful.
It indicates 120 V
